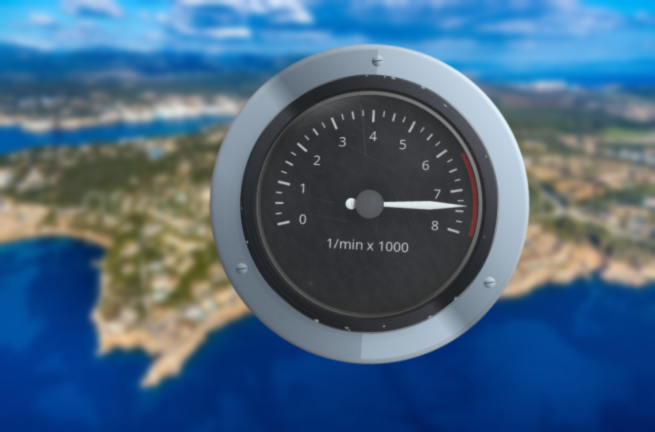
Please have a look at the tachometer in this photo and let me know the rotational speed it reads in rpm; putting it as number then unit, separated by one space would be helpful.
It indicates 7375 rpm
